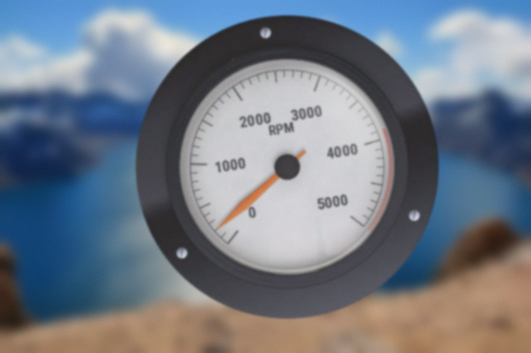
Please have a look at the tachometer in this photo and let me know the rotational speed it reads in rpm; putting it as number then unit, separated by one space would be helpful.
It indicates 200 rpm
